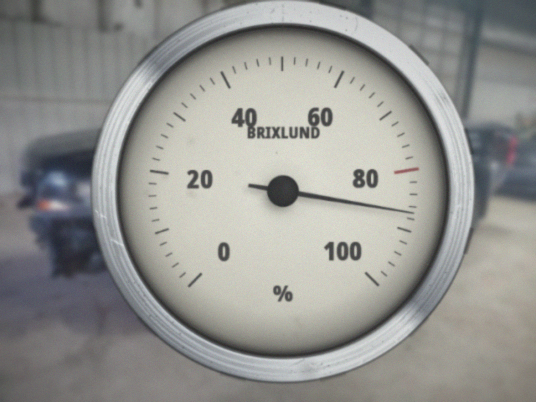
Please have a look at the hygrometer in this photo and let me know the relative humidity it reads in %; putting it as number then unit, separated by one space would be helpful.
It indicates 87 %
